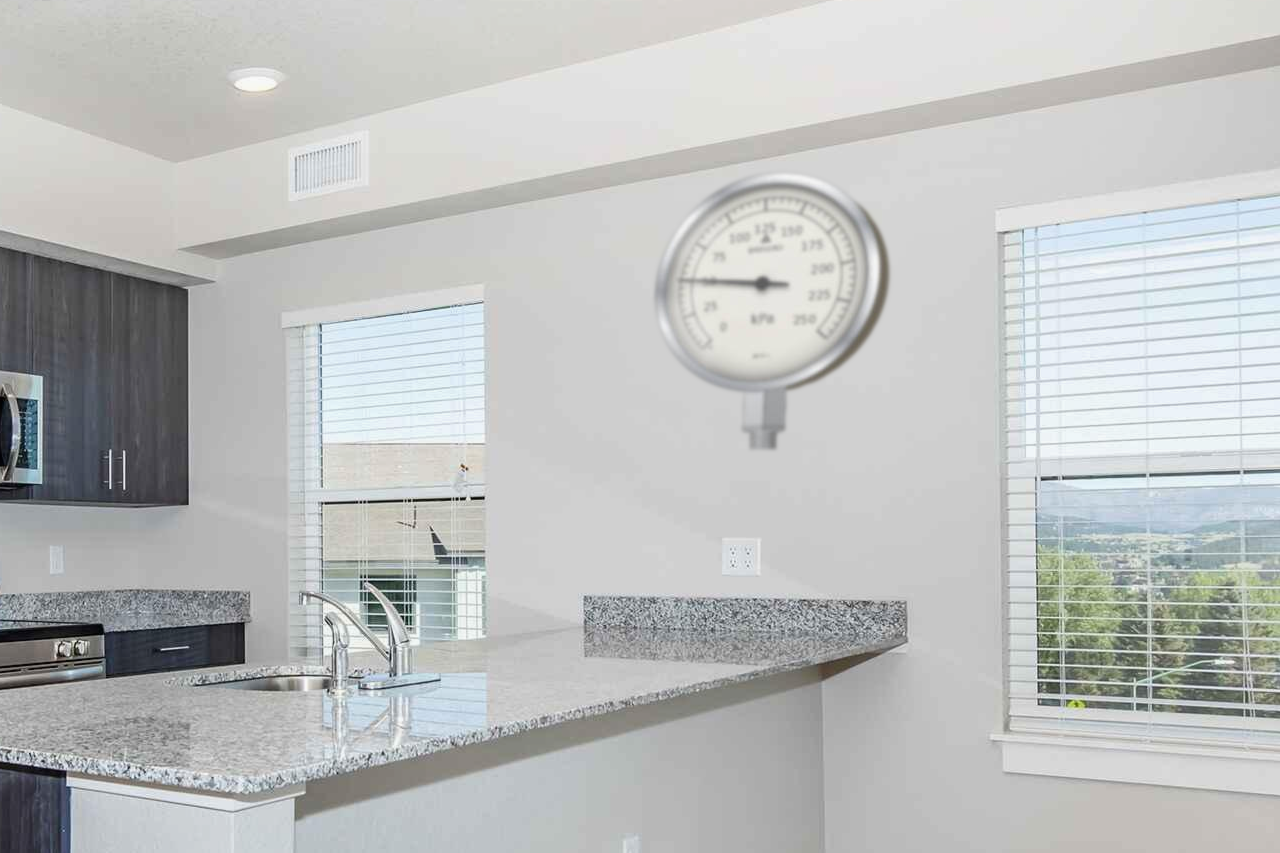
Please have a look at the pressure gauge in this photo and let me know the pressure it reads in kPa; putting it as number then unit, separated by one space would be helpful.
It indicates 50 kPa
